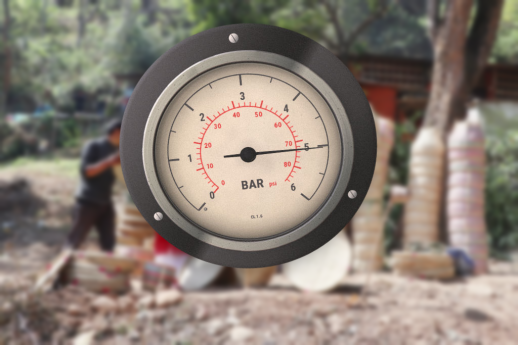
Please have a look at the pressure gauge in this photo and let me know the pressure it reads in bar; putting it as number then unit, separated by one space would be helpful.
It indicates 5 bar
